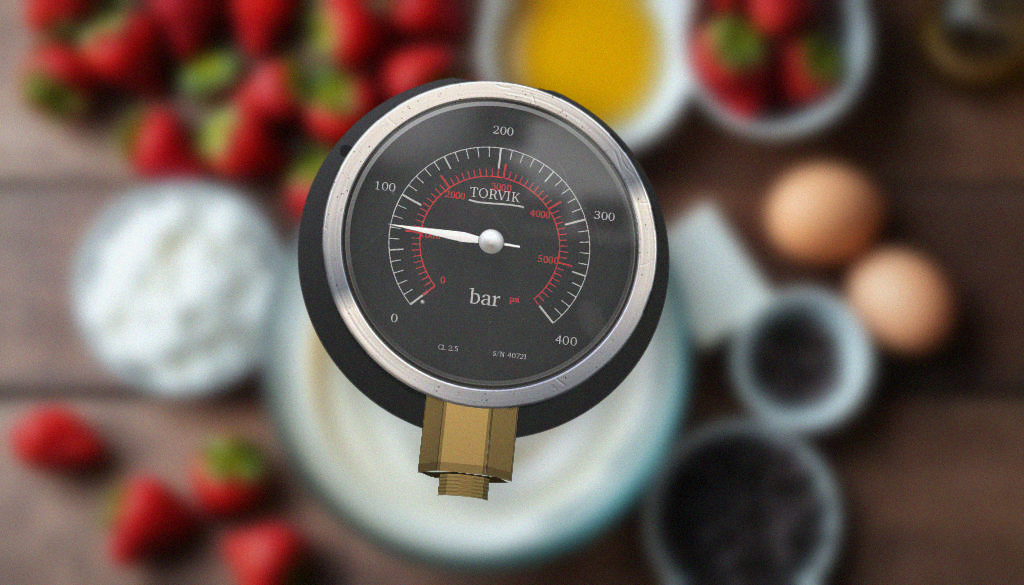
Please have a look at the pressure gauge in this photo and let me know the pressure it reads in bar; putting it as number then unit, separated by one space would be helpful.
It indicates 70 bar
